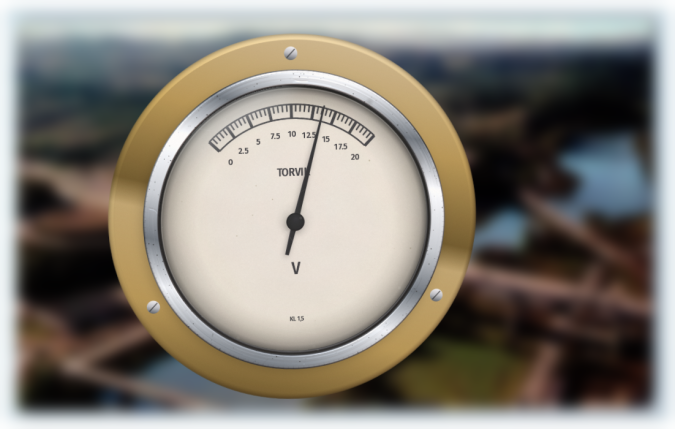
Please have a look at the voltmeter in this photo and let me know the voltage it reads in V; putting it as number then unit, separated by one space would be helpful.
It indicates 13.5 V
